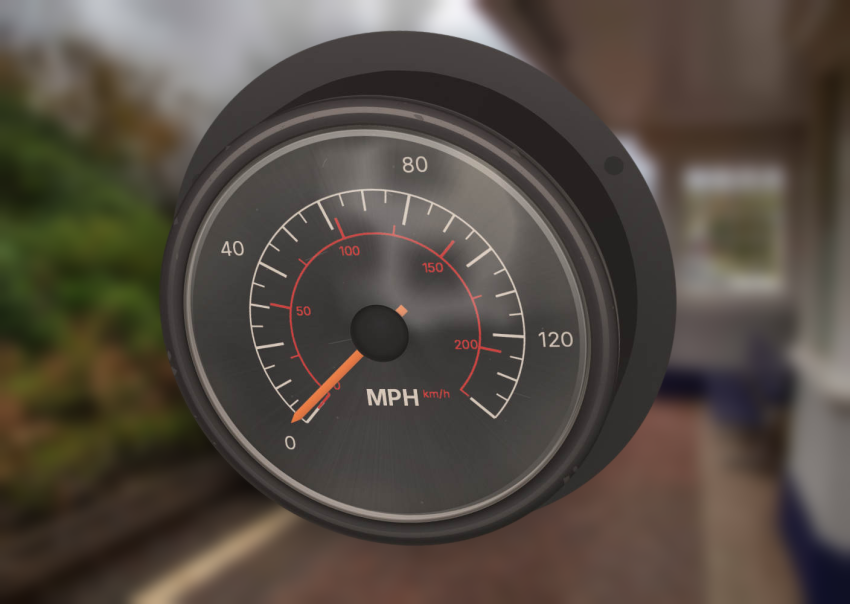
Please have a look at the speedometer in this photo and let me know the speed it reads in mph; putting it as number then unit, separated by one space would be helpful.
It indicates 2.5 mph
